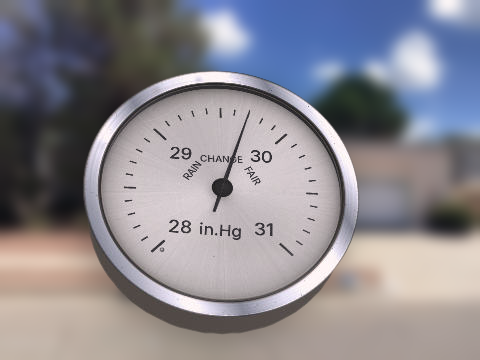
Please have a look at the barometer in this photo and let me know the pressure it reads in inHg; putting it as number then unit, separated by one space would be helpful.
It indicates 29.7 inHg
